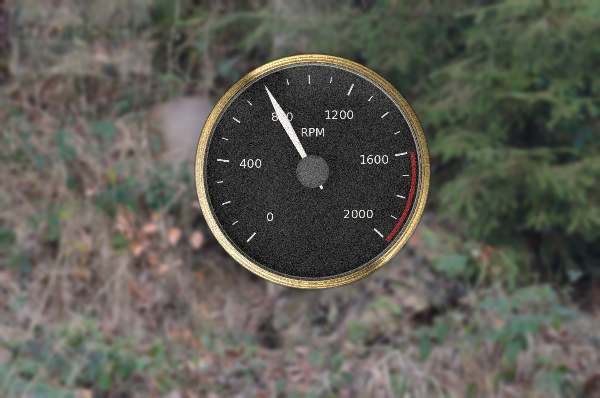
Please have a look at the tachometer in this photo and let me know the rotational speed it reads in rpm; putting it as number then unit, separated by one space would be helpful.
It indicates 800 rpm
